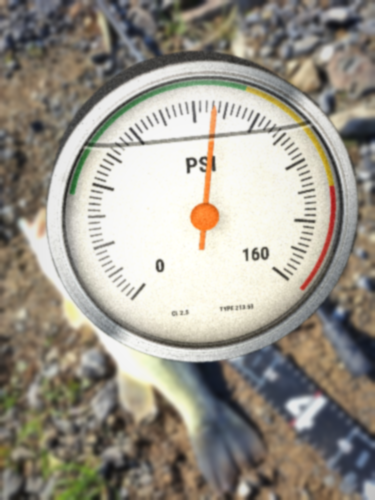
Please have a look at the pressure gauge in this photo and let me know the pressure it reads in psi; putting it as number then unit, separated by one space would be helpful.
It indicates 86 psi
